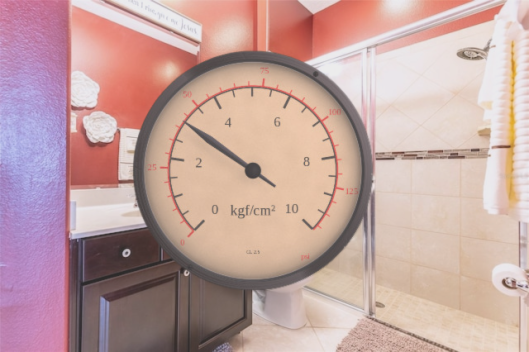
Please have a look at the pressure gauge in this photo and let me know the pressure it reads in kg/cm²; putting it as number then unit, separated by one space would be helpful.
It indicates 3 kg/cm²
